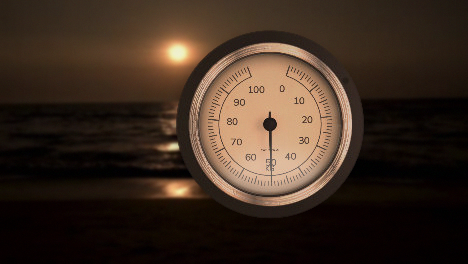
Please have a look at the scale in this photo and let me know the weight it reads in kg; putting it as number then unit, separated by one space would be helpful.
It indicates 50 kg
